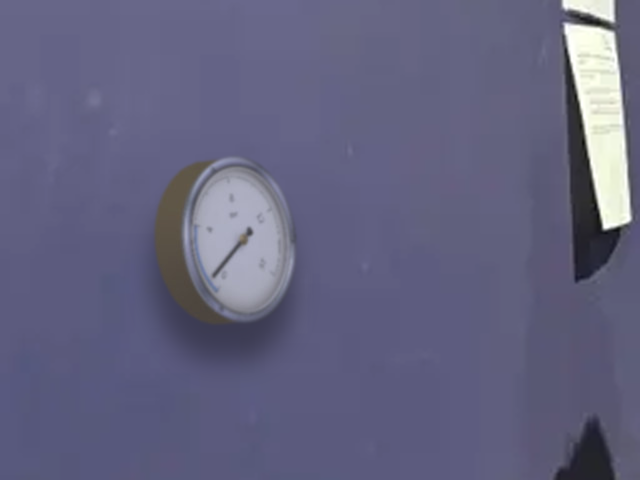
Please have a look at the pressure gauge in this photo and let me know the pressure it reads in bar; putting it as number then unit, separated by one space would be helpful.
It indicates 1 bar
